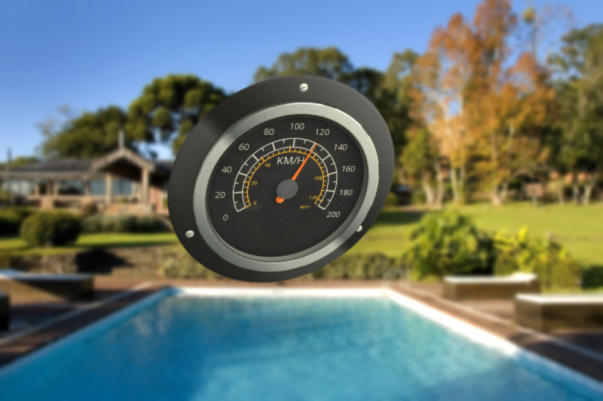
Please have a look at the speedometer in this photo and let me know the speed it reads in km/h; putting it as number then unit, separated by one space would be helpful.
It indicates 120 km/h
